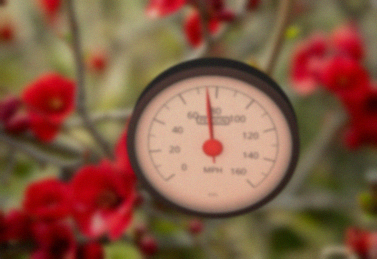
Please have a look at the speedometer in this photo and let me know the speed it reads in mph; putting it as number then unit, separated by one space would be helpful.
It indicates 75 mph
